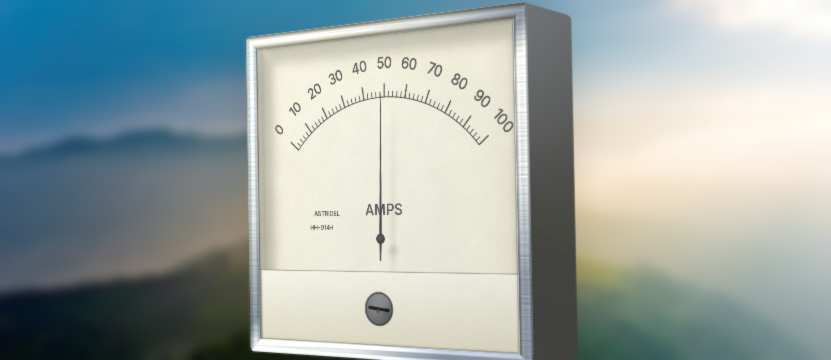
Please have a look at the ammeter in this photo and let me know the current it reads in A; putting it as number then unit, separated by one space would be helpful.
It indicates 50 A
